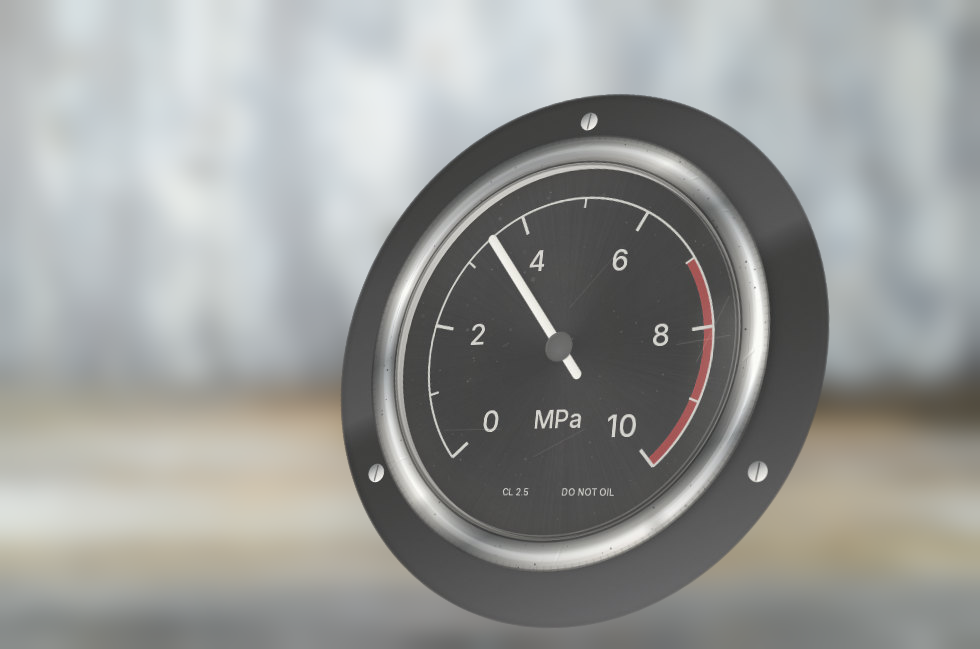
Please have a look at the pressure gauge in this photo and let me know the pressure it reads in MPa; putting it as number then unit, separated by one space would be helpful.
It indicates 3.5 MPa
